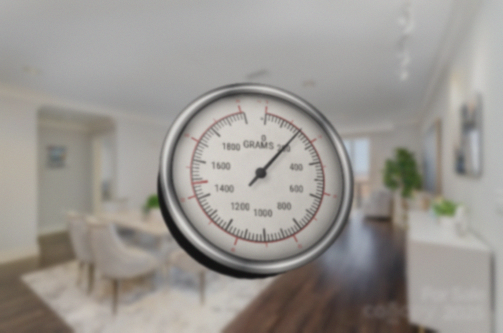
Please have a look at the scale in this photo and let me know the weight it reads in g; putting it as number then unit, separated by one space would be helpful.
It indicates 200 g
